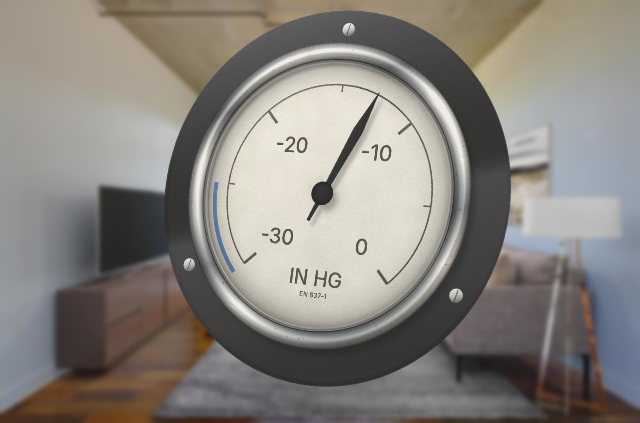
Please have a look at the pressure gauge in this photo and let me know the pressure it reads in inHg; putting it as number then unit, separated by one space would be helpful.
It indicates -12.5 inHg
